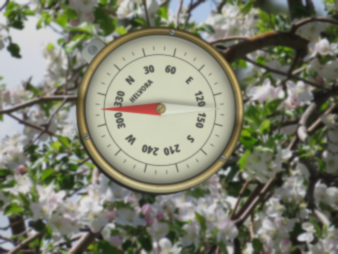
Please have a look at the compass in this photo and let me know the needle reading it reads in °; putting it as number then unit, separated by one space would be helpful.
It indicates 315 °
